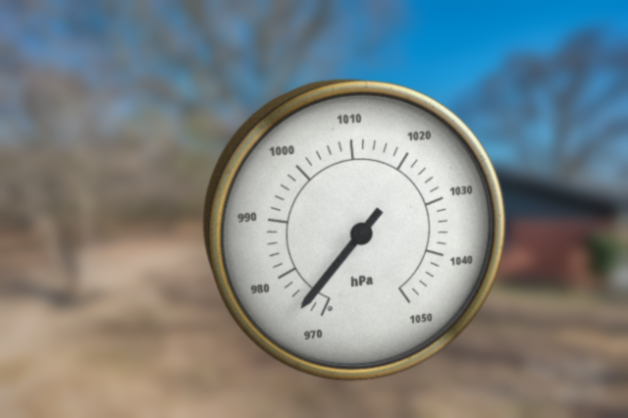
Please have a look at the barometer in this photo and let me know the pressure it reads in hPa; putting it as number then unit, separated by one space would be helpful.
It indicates 974 hPa
